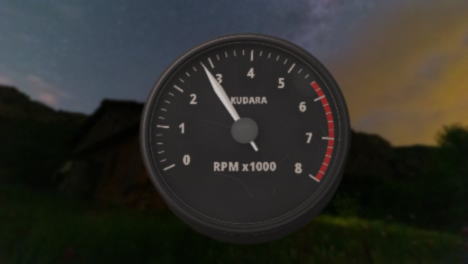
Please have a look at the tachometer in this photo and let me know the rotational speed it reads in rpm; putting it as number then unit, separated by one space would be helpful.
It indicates 2800 rpm
